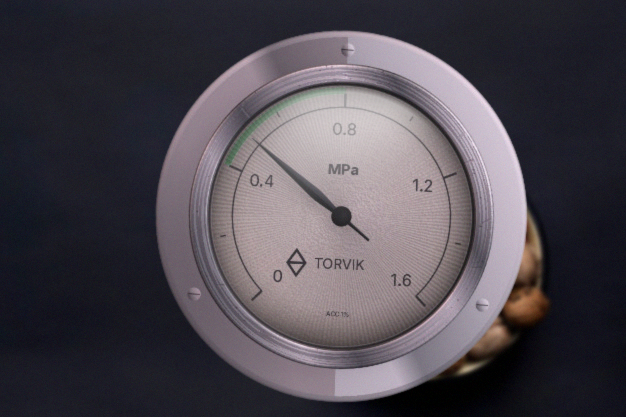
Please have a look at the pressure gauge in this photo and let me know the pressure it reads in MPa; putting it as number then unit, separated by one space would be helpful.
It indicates 0.5 MPa
